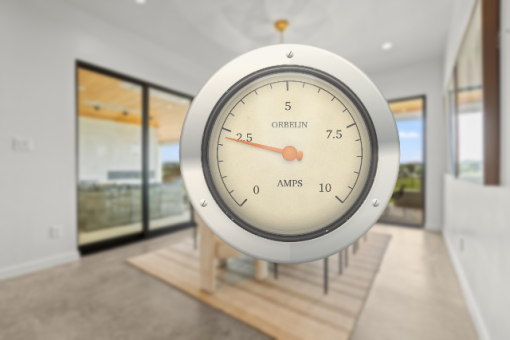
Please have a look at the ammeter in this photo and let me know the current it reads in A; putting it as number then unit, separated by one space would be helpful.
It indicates 2.25 A
